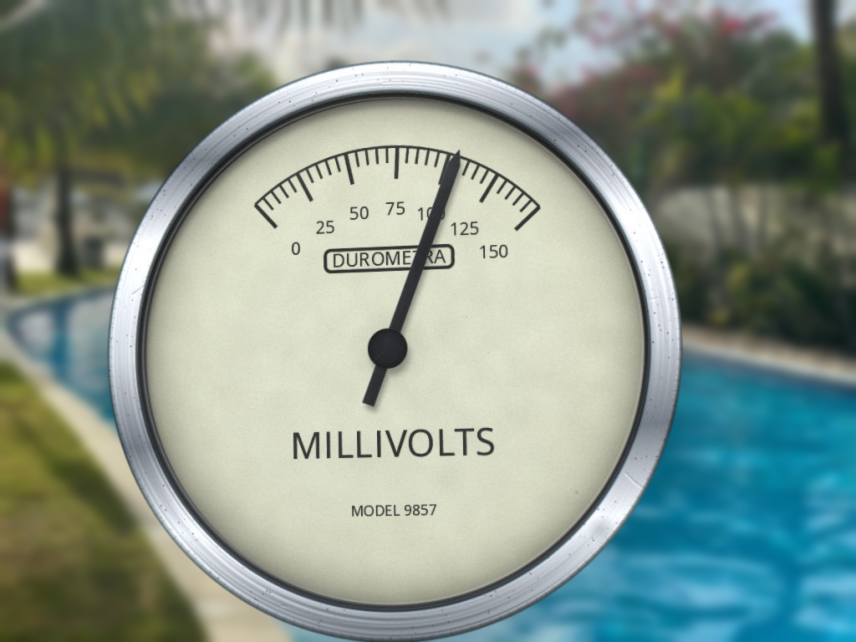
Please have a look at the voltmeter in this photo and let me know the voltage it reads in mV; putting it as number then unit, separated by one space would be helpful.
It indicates 105 mV
